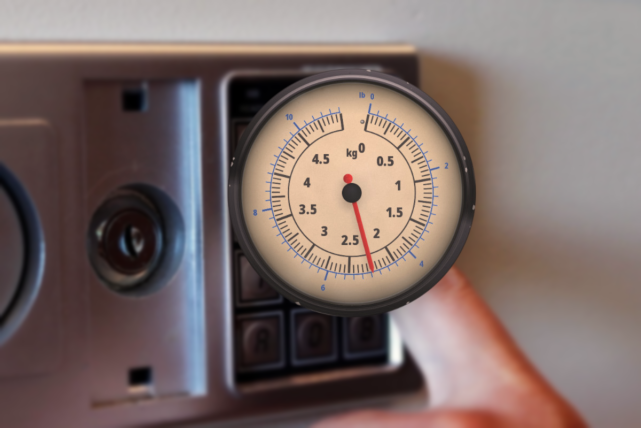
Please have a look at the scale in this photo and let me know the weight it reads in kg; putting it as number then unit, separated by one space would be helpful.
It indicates 2.25 kg
